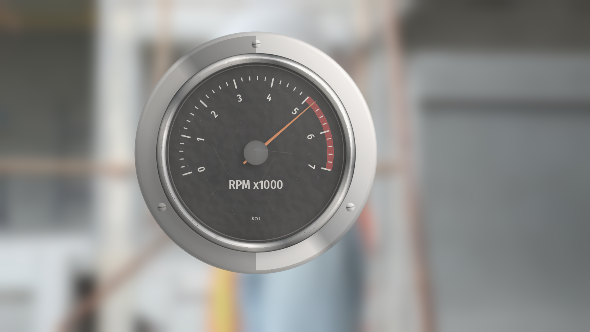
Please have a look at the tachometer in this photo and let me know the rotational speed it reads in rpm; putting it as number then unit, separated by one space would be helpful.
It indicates 5200 rpm
